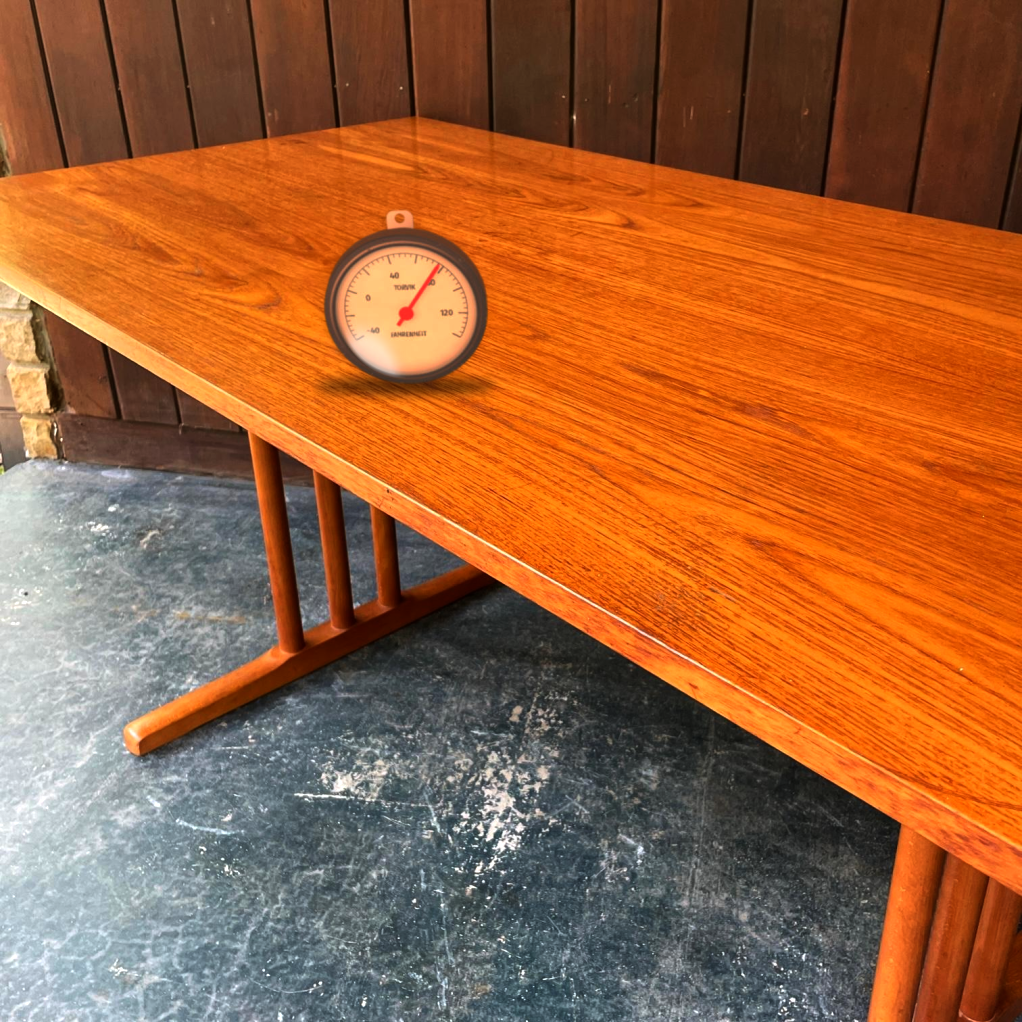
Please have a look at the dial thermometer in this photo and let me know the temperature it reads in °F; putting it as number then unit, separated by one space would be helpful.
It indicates 76 °F
